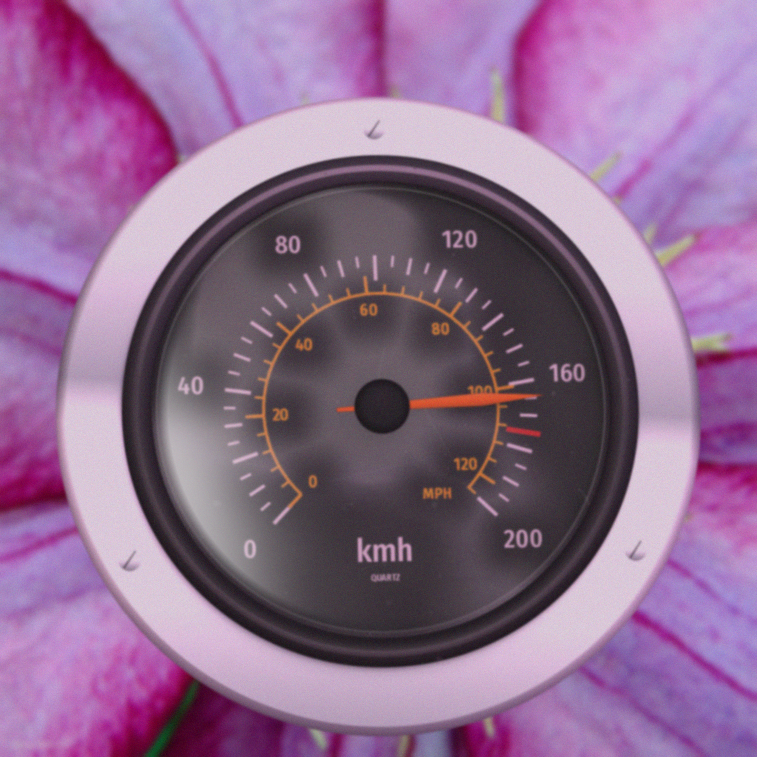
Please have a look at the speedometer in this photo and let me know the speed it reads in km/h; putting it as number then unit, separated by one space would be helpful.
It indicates 165 km/h
